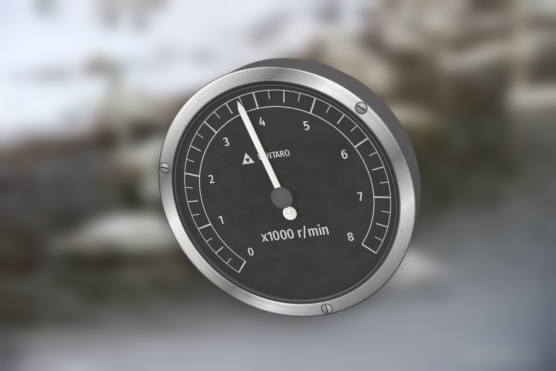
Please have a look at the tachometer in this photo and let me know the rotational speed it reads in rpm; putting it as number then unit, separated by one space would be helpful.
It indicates 3750 rpm
